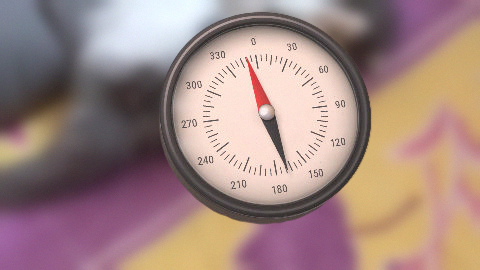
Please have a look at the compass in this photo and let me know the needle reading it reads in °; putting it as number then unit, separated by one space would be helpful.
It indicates 350 °
